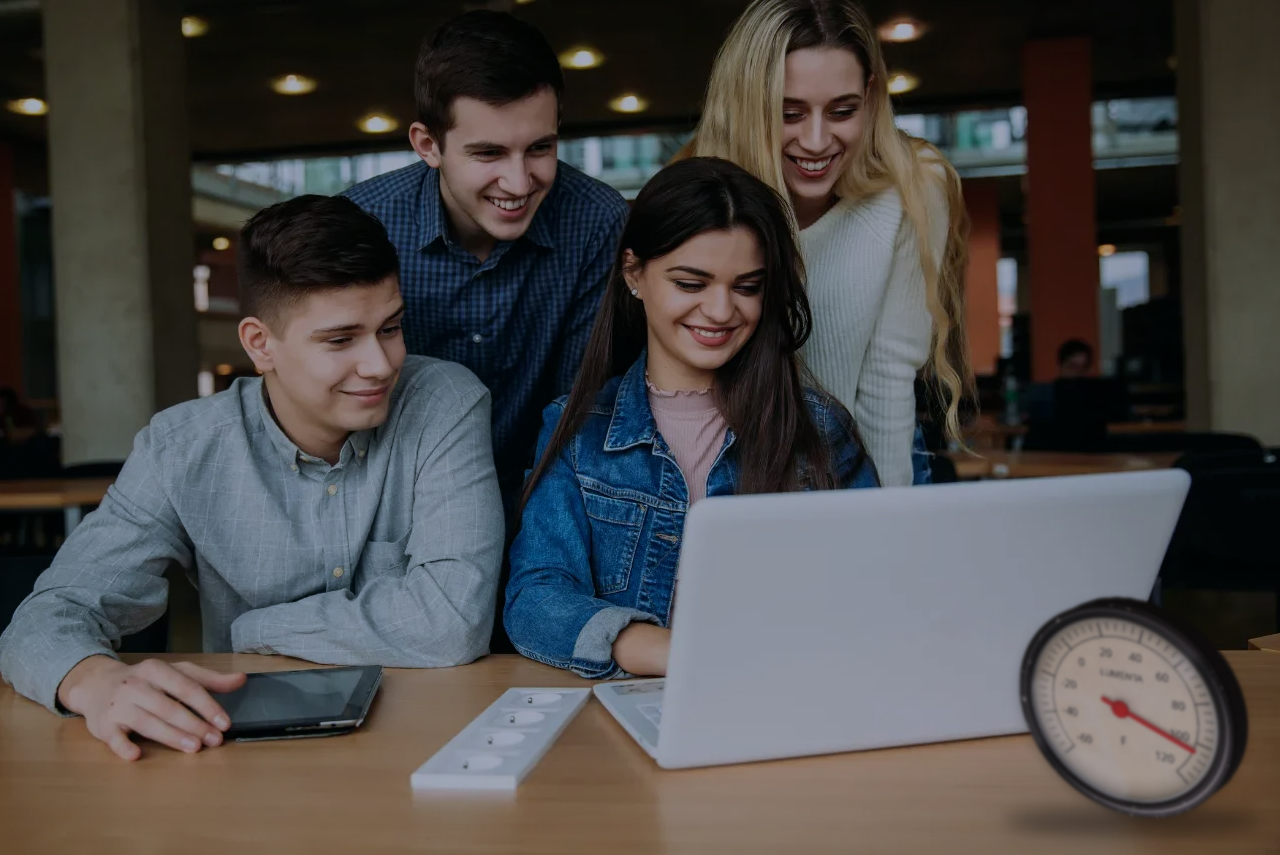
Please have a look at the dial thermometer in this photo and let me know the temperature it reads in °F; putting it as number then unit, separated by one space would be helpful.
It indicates 104 °F
